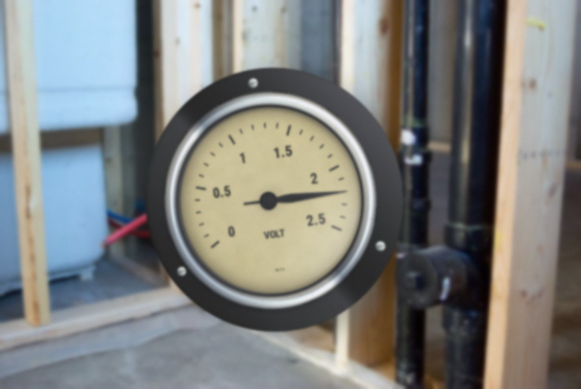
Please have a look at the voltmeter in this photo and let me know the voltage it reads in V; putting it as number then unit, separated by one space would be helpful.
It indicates 2.2 V
